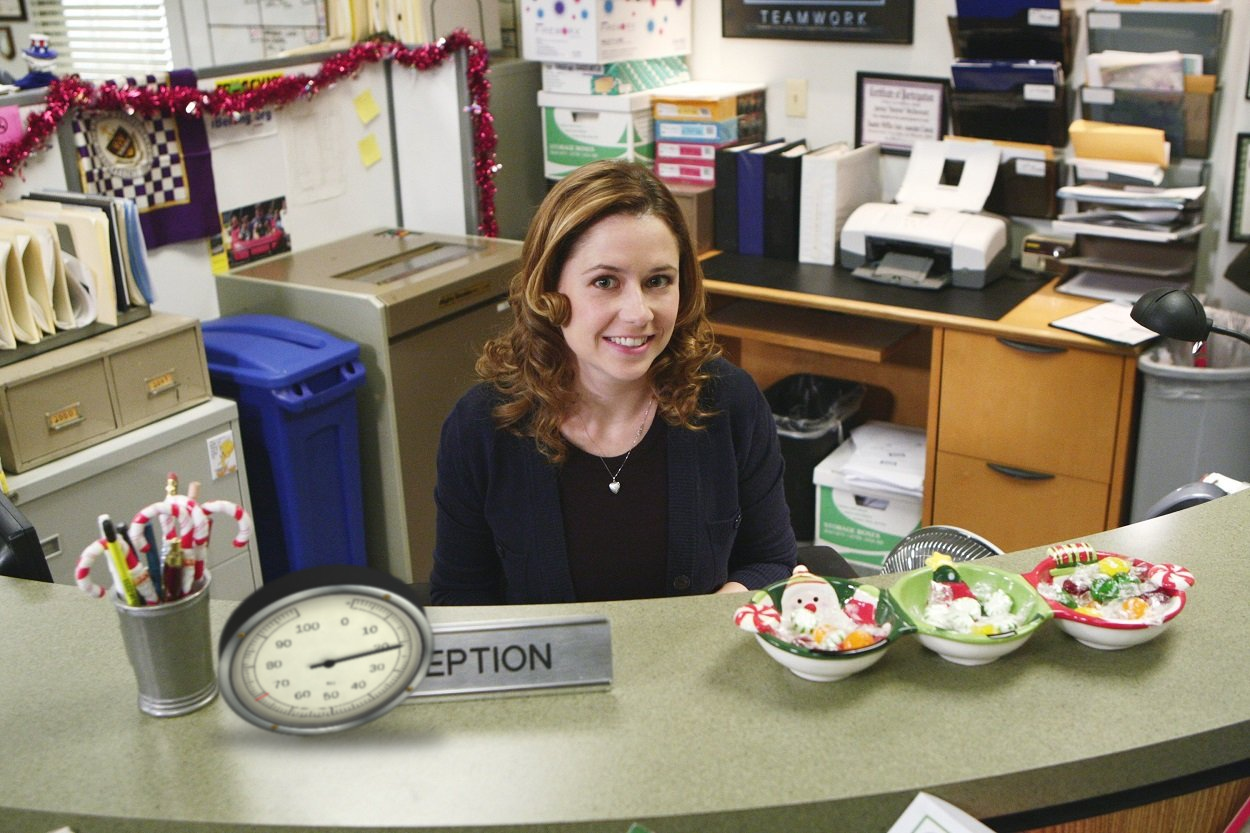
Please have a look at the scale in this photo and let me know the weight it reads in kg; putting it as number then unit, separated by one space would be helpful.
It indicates 20 kg
